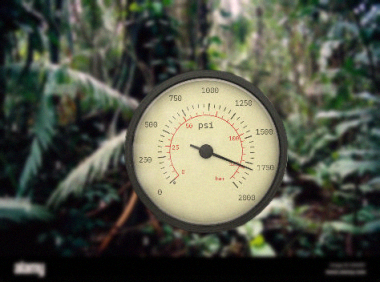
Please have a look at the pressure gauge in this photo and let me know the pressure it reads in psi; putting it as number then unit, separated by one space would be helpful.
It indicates 1800 psi
